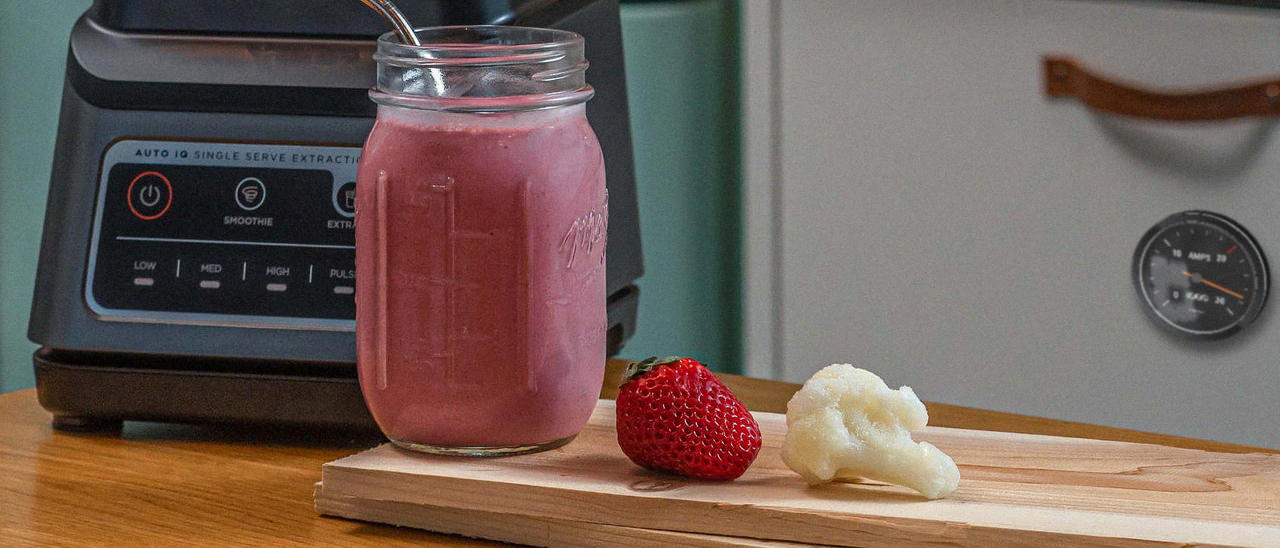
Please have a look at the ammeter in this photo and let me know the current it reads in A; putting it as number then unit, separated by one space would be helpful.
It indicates 27 A
